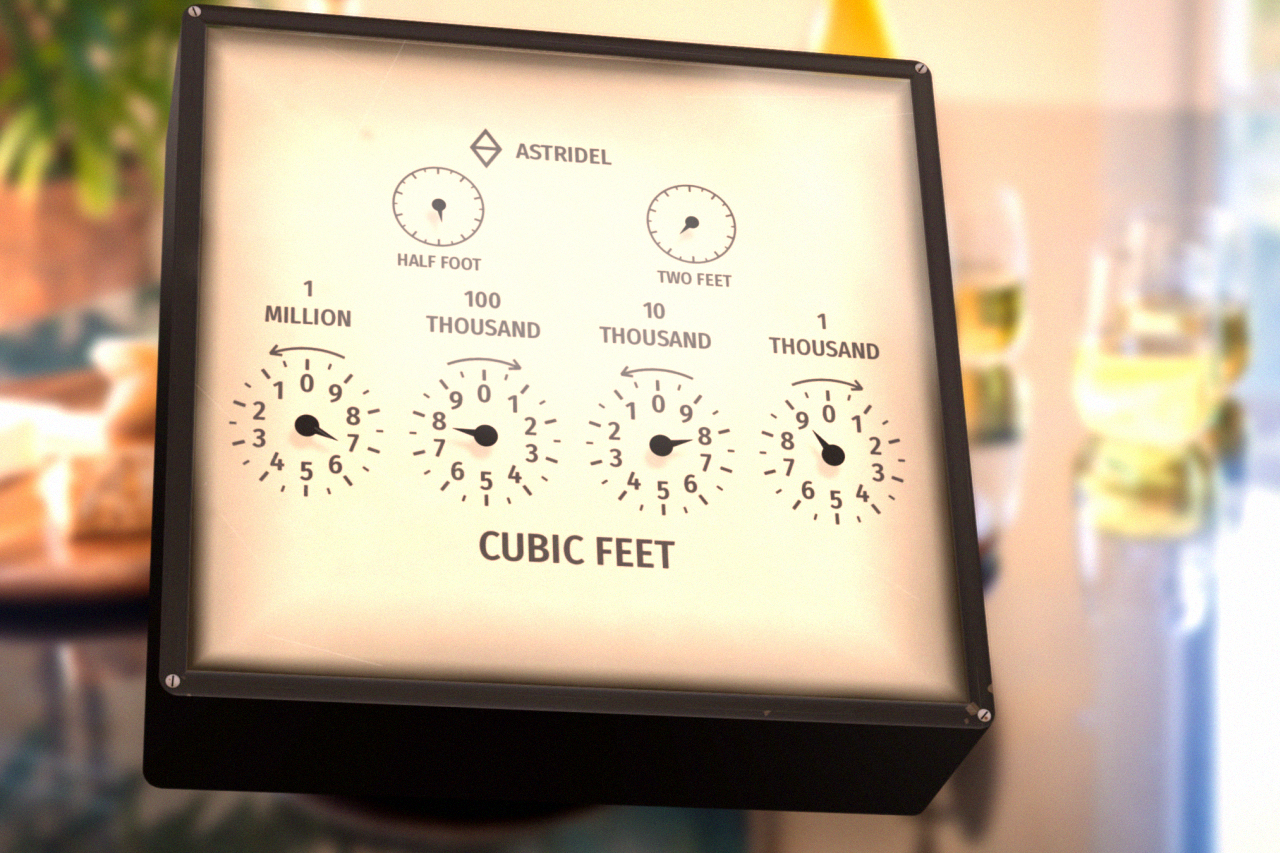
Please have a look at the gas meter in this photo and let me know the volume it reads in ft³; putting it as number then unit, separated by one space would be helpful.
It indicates 677900 ft³
